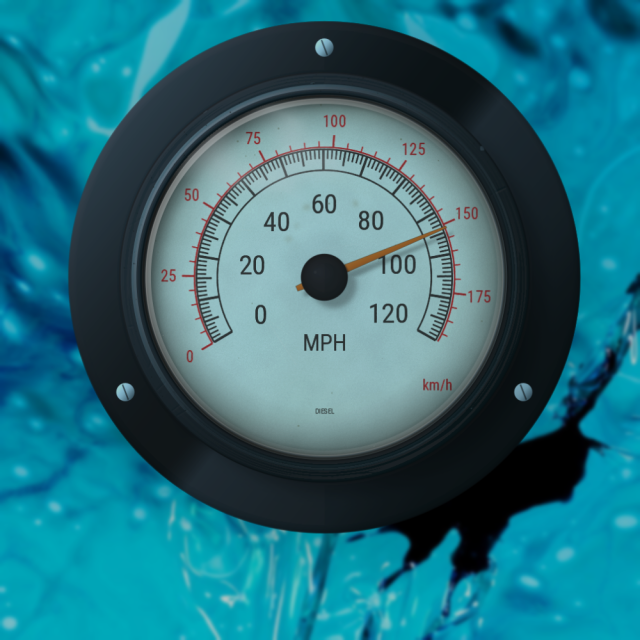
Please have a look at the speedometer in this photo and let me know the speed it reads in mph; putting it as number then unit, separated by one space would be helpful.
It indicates 94 mph
